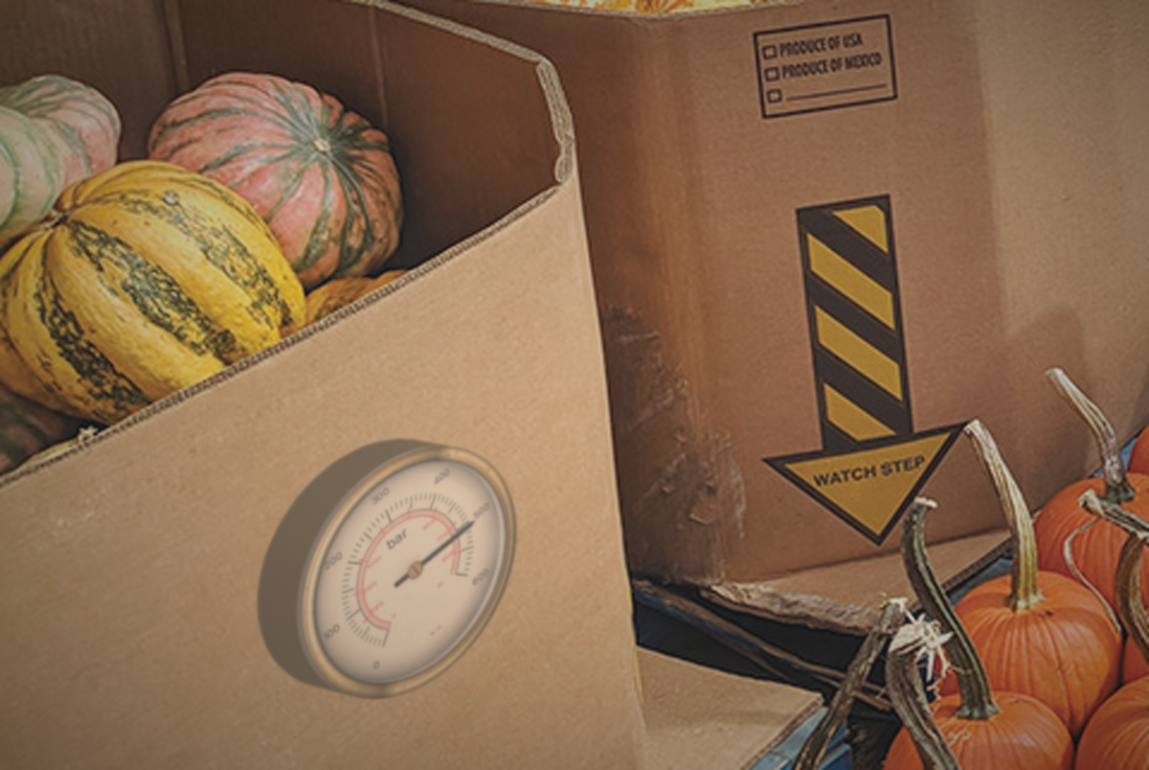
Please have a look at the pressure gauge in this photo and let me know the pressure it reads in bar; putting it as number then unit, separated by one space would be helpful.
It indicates 500 bar
